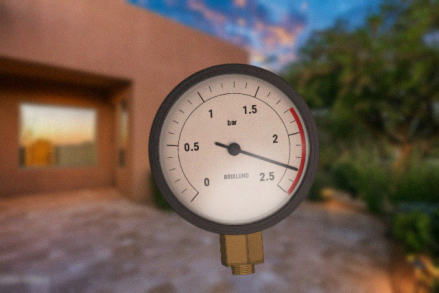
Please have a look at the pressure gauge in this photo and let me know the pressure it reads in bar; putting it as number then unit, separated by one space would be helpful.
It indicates 2.3 bar
